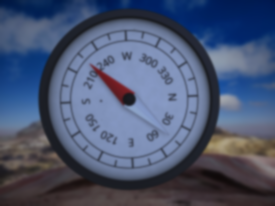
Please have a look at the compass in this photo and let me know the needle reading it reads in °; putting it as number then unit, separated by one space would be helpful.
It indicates 225 °
